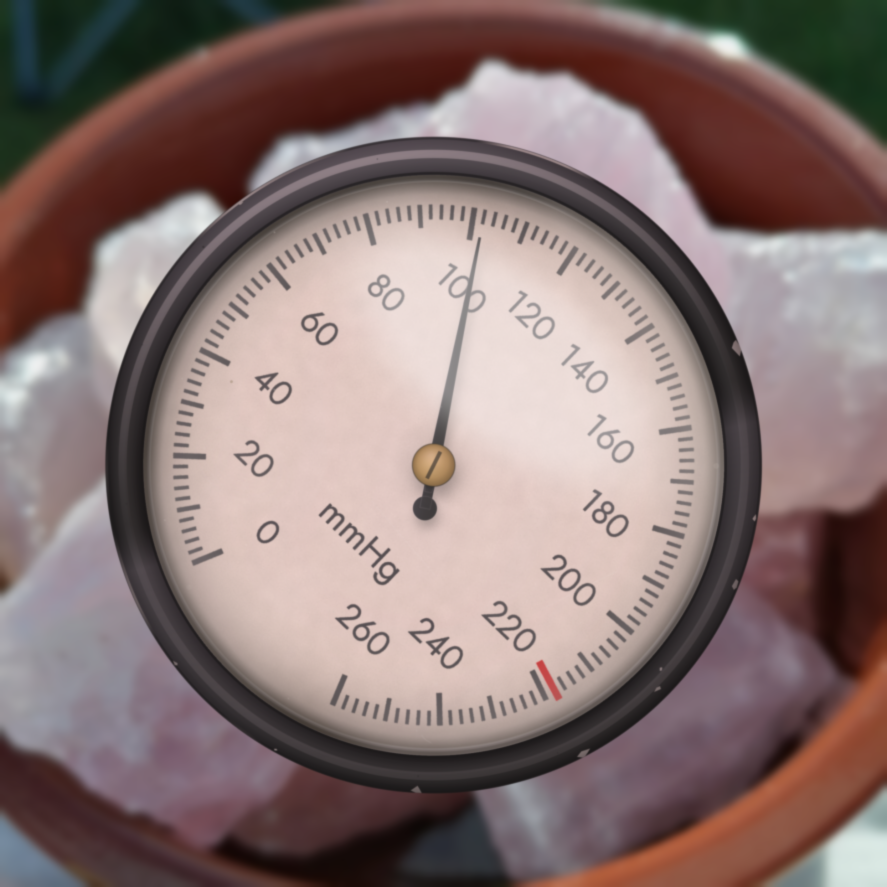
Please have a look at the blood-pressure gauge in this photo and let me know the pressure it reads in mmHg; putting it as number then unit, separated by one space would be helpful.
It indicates 102 mmHg
